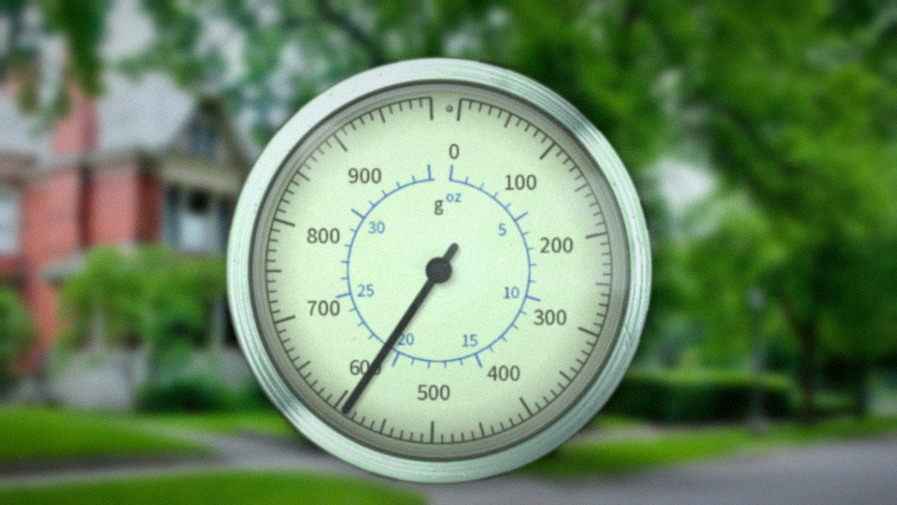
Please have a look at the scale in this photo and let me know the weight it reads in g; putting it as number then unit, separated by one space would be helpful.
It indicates 590 g
